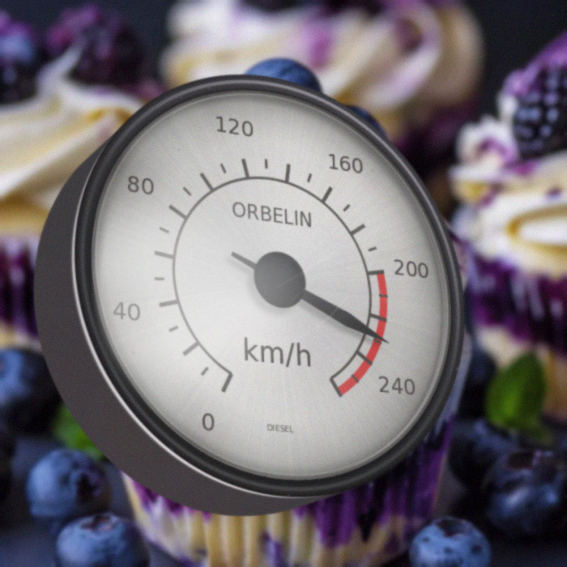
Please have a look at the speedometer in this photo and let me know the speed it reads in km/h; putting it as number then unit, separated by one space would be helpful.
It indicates 230 km/h
